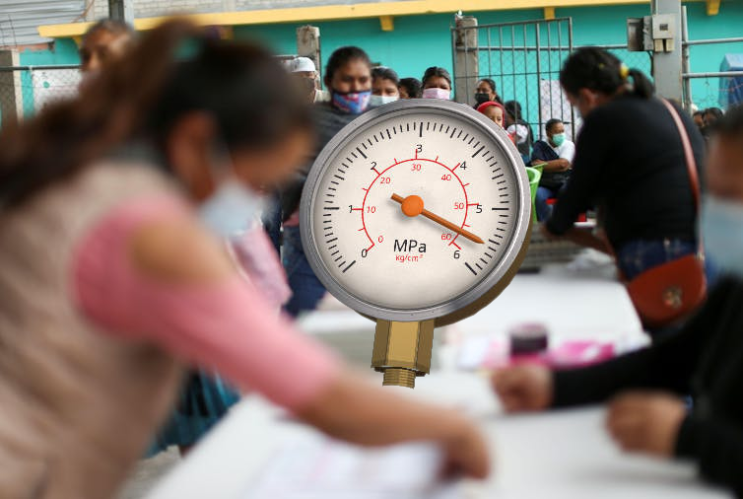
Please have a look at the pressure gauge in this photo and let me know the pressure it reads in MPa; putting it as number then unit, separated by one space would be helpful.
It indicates 5.6 MPa
